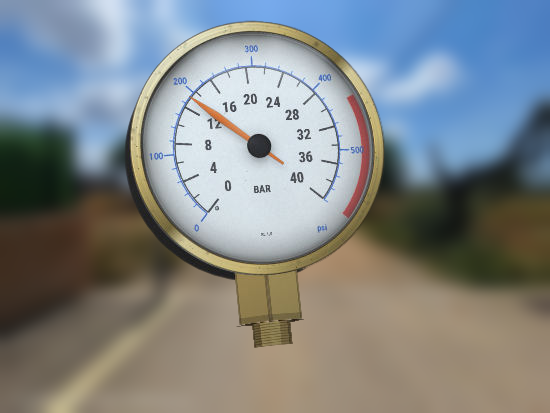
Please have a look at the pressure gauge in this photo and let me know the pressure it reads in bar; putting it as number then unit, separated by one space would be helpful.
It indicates 13 bar
